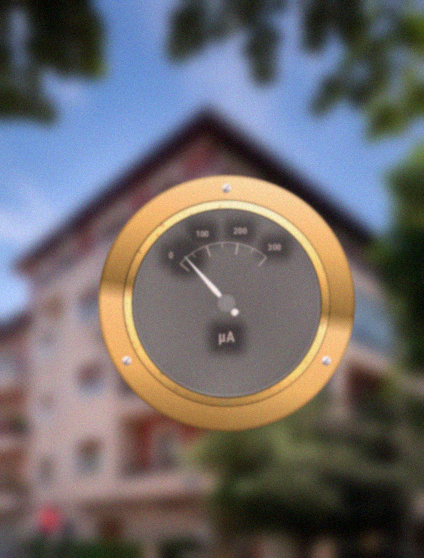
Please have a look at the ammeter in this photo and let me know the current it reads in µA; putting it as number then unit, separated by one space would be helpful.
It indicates 25 µA
